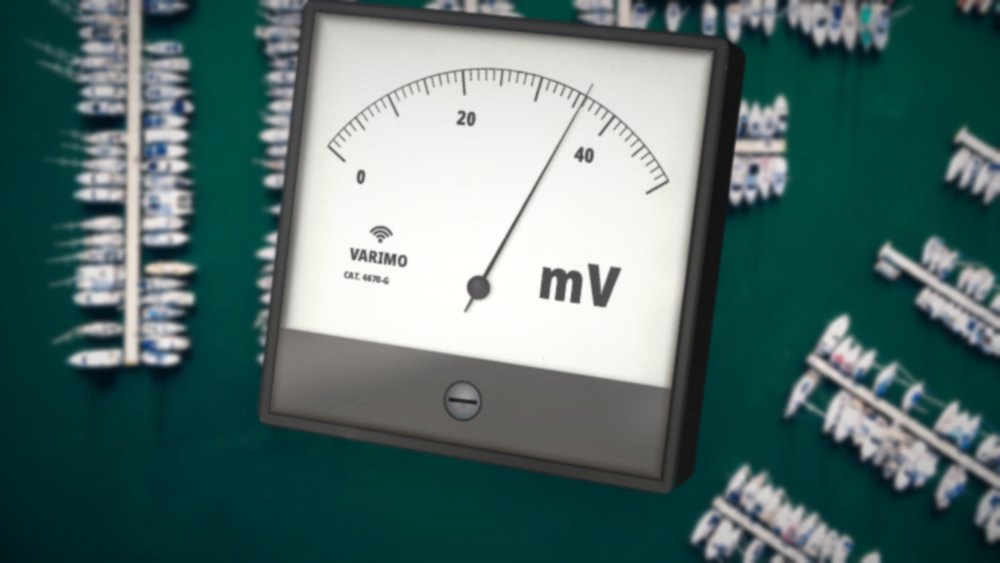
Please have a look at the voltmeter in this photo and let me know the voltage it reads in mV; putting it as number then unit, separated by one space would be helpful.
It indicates 36 mV
